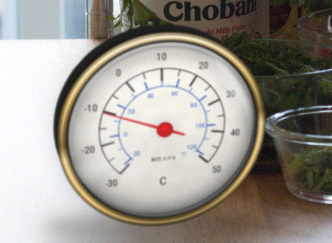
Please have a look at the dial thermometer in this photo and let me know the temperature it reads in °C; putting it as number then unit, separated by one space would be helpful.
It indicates -10 °C
